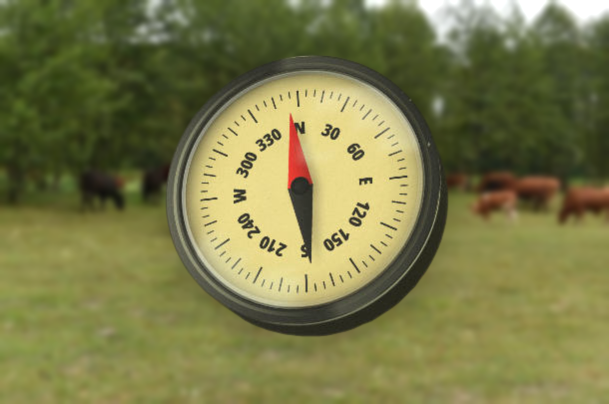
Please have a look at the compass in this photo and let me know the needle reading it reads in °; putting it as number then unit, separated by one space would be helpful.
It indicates 355 °
